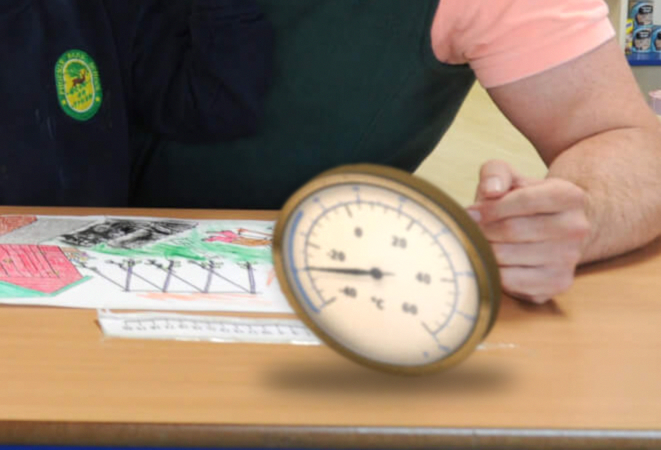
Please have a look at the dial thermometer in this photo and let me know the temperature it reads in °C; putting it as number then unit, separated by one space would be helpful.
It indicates -28 °C
